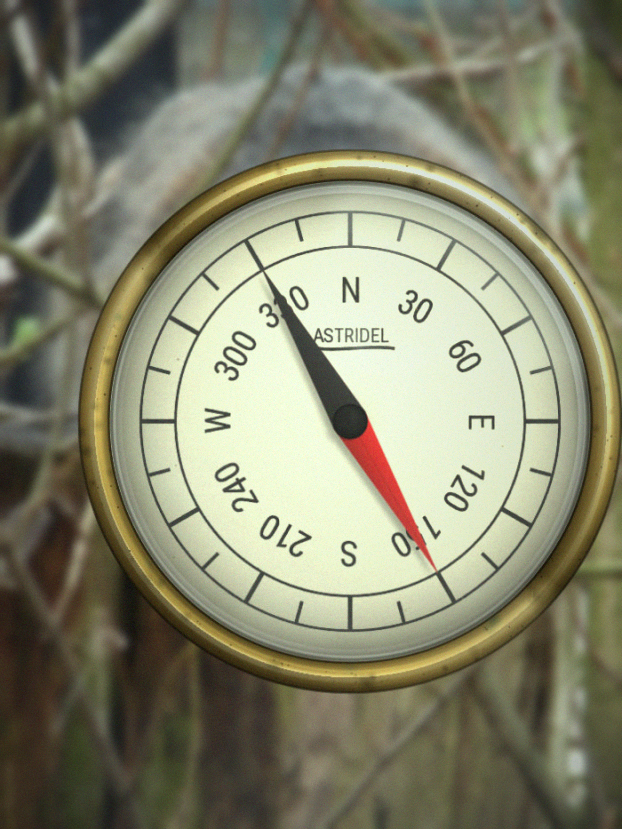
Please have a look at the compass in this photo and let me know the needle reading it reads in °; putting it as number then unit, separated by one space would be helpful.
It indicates 150 °
